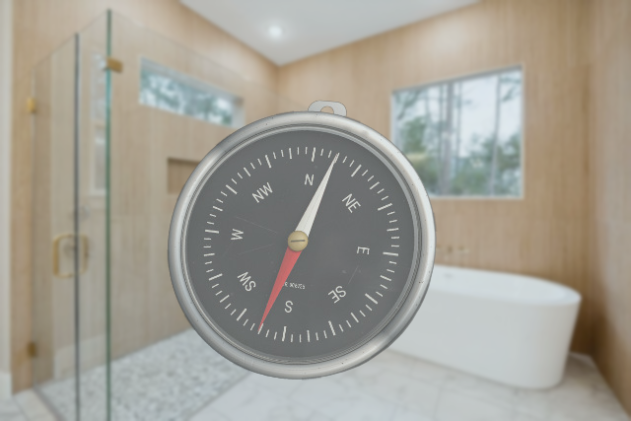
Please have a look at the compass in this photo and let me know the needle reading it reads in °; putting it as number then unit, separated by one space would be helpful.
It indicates 195 °
